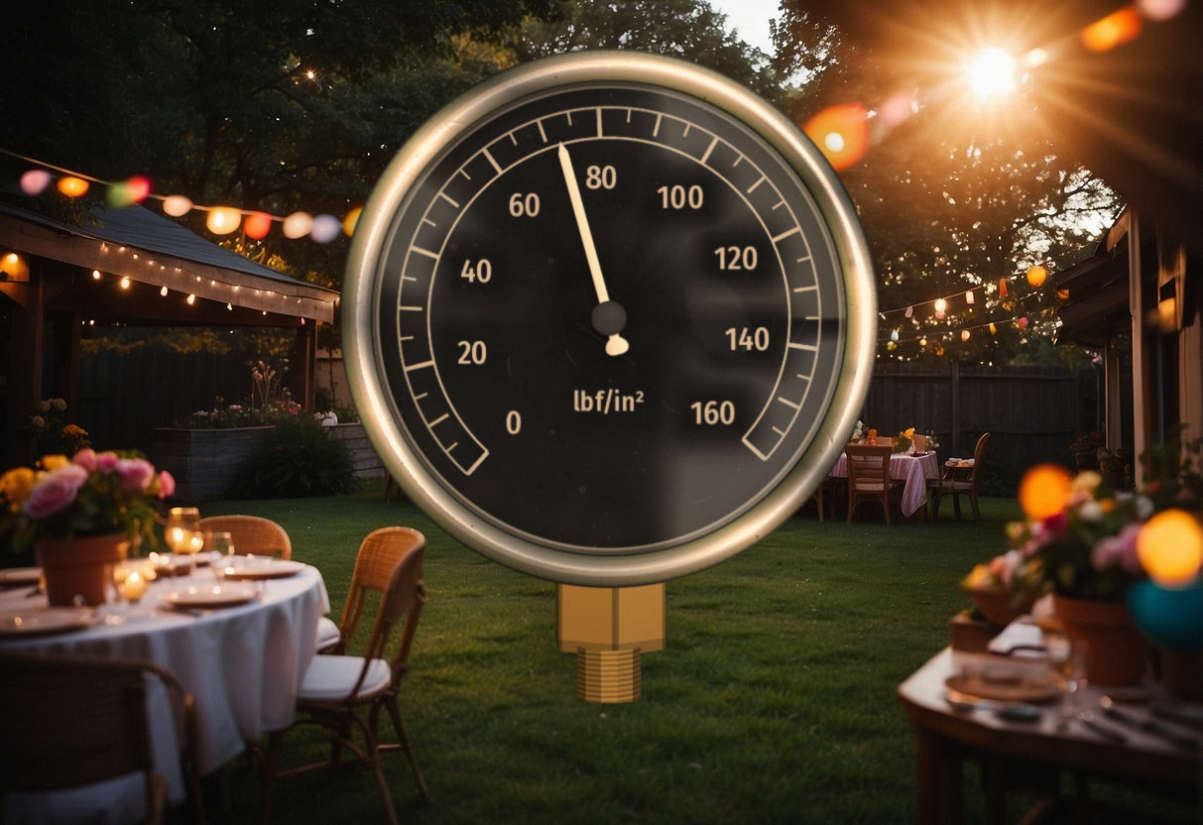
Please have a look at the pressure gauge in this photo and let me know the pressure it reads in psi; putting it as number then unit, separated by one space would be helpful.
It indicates 72.5 psi
